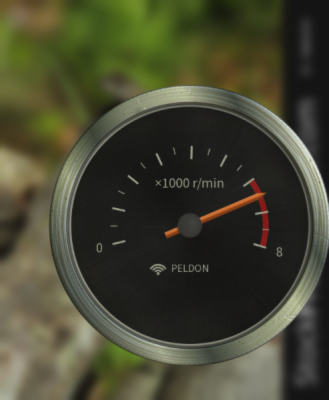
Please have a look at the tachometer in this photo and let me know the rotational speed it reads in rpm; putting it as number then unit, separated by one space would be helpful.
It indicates 6500 rpm
